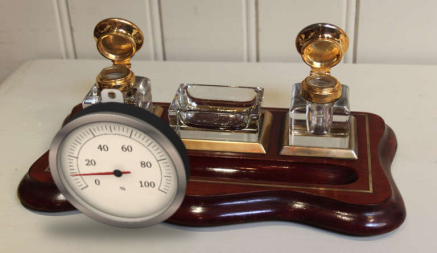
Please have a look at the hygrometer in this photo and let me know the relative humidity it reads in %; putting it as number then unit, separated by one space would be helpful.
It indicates 10 %
